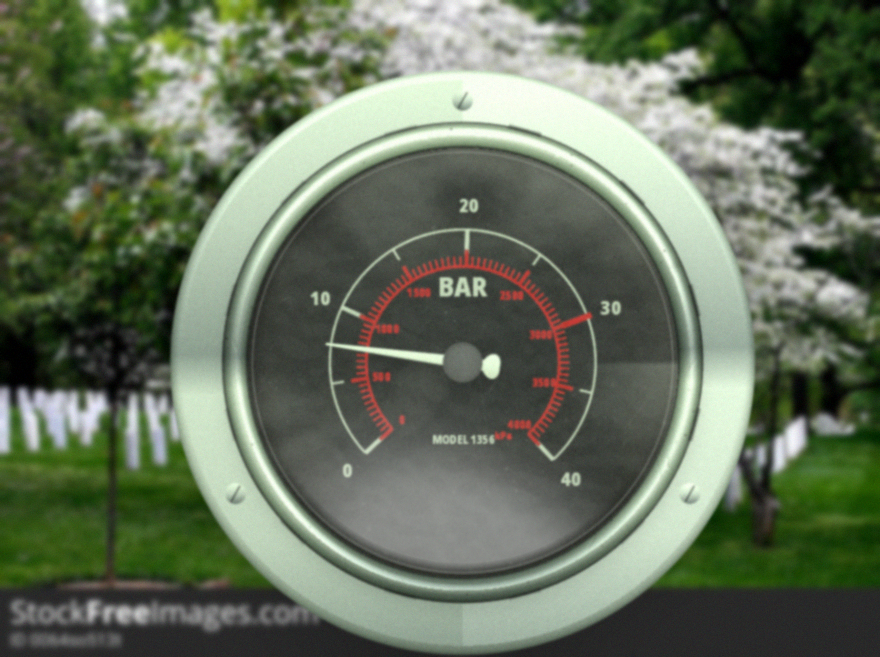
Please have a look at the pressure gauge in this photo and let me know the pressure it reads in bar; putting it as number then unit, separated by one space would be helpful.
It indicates 7.5 bar
